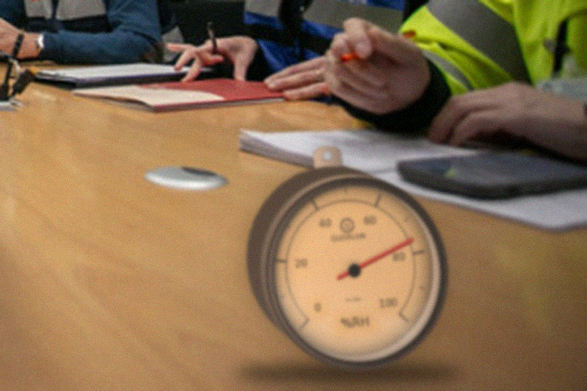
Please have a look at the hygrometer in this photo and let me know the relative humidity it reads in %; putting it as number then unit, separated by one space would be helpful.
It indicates 75 %
